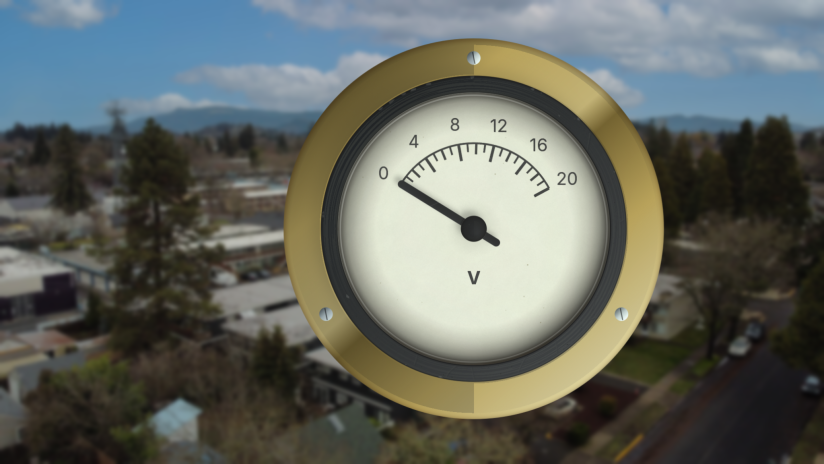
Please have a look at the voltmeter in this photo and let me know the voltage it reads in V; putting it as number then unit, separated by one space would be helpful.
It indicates 0 V
